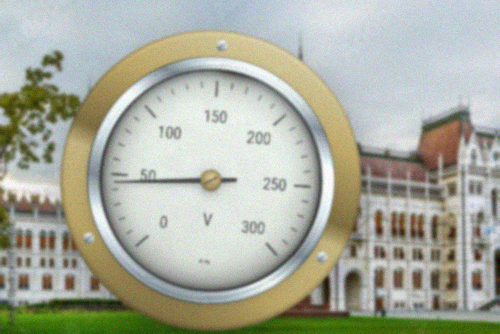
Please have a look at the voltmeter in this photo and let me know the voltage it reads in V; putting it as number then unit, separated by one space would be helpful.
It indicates 45 V
